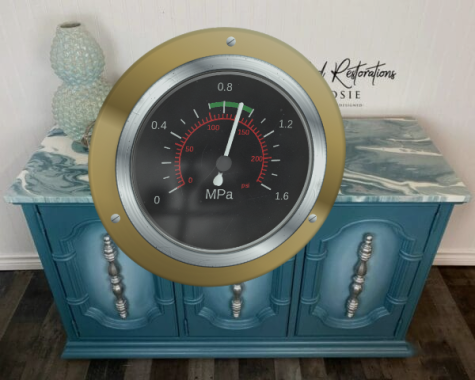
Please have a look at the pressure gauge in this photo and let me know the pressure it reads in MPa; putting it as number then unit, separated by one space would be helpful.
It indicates 0.9 MPa
